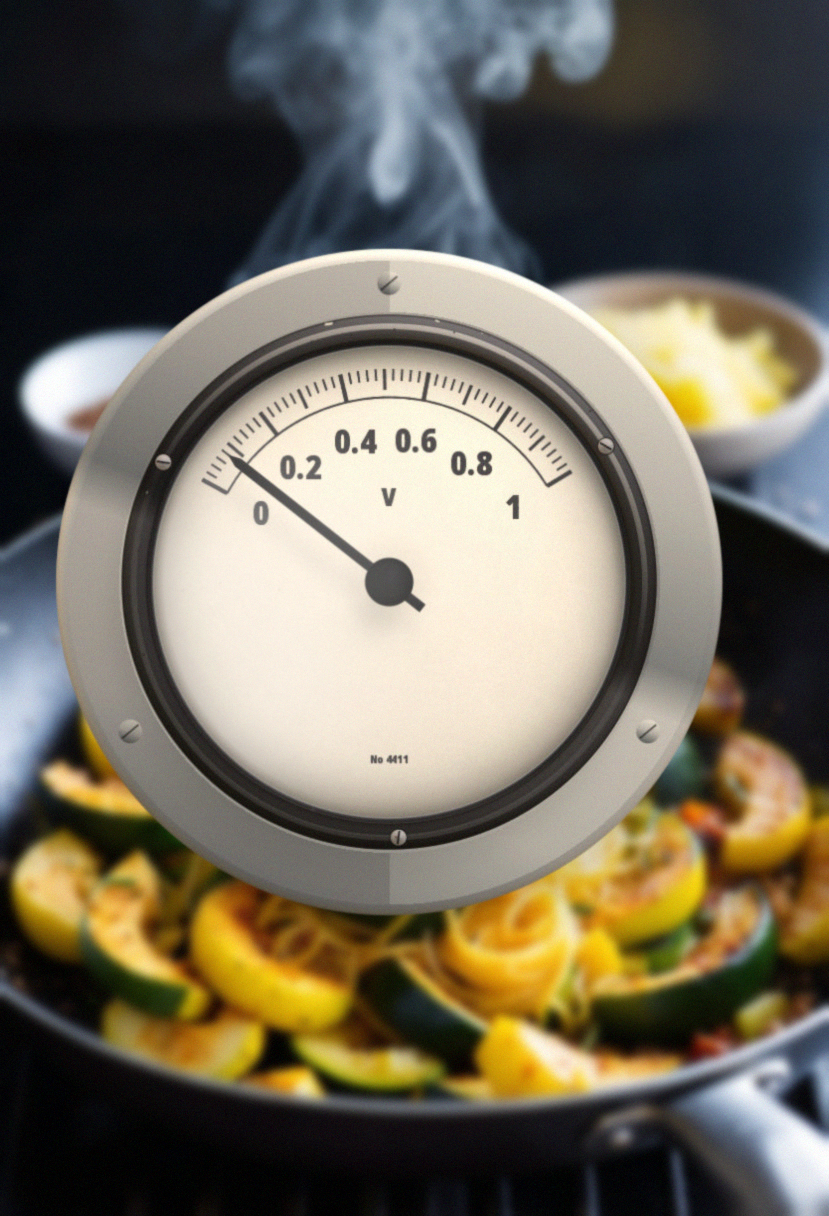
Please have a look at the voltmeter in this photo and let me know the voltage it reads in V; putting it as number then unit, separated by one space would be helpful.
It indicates 0.08 V
